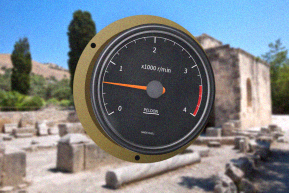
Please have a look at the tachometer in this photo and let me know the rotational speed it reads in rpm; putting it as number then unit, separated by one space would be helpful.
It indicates 600 rpm
